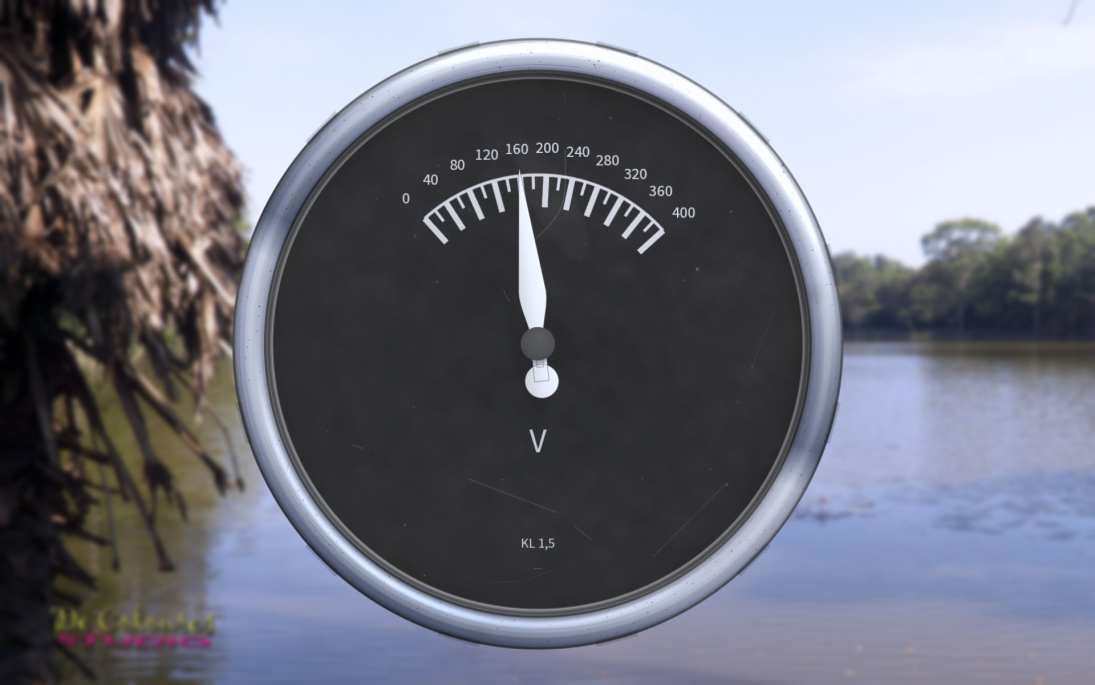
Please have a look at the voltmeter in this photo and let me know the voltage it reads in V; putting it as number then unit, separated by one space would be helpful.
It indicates 160 V
